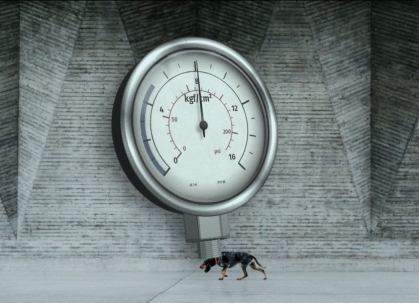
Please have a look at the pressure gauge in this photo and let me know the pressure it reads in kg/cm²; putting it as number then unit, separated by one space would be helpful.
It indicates 8 kg/cm²
